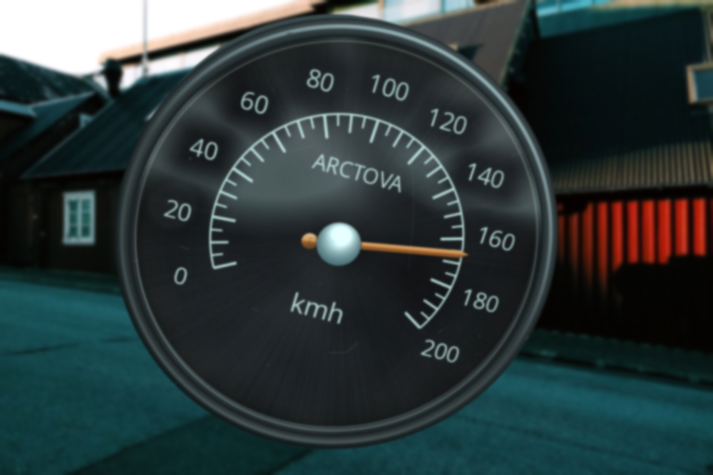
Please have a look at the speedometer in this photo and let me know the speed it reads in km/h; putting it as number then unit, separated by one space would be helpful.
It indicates 165 km/h
